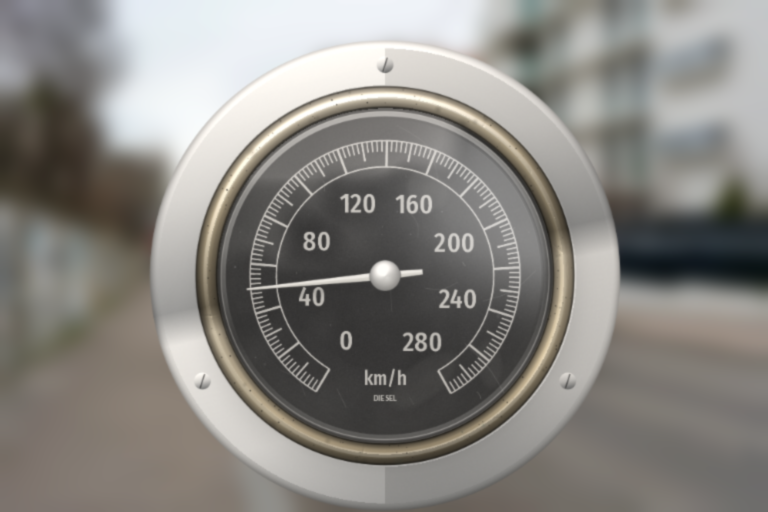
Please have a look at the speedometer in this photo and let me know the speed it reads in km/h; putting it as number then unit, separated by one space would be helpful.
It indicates 50 km/h
